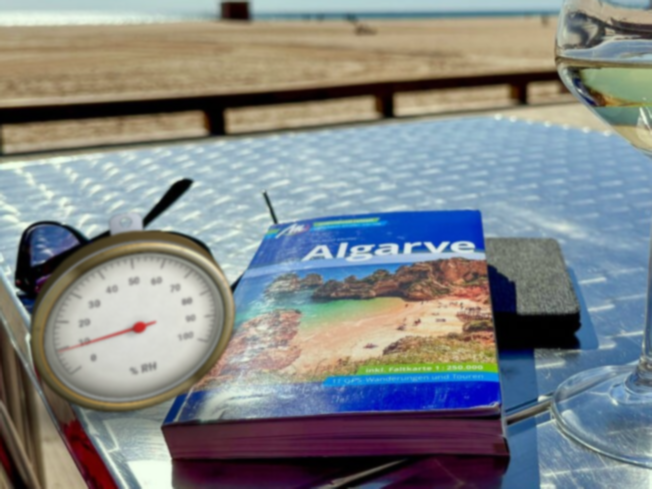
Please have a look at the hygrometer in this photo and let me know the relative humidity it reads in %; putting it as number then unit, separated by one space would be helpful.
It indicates 10 %
